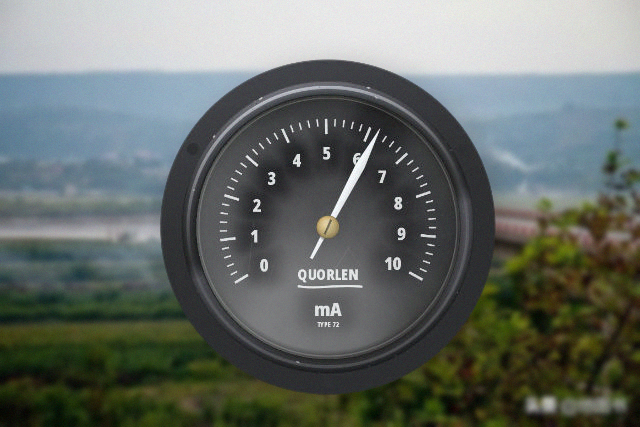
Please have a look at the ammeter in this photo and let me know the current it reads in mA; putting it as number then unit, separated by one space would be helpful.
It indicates 6.2 mA
